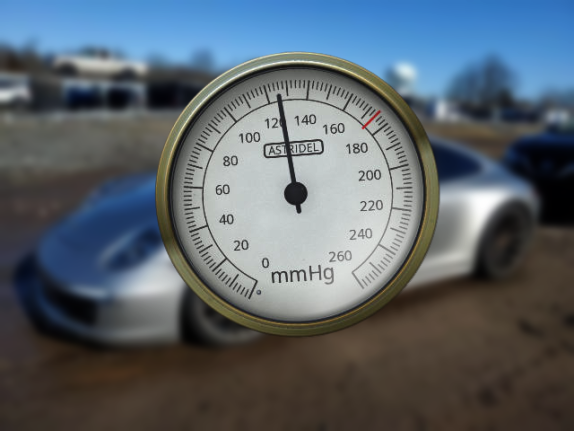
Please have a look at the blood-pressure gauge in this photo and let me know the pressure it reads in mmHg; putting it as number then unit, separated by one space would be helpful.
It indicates 126 mmHg
